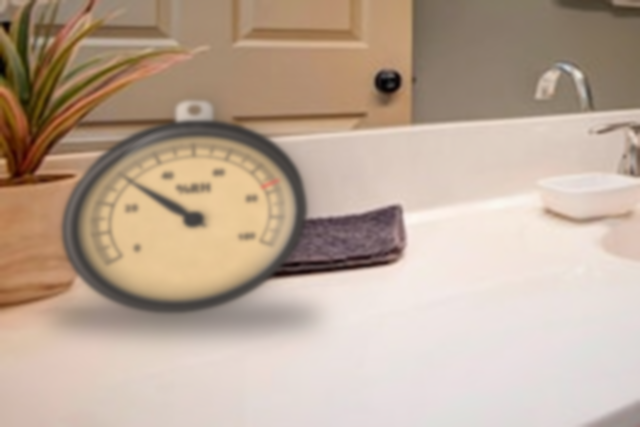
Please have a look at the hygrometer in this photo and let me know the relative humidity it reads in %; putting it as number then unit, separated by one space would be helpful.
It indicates 30 %
